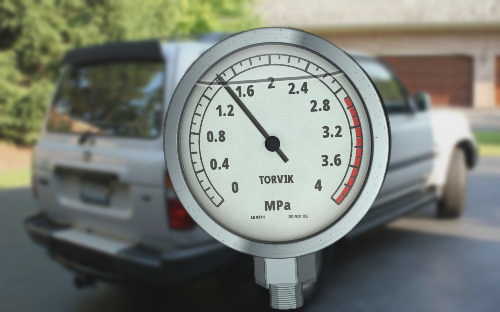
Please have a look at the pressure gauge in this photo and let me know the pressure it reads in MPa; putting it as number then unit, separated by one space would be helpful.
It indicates 1.45 MPa
